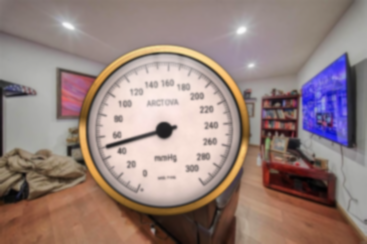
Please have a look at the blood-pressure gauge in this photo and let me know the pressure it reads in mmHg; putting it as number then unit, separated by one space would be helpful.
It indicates 50 mmHg
